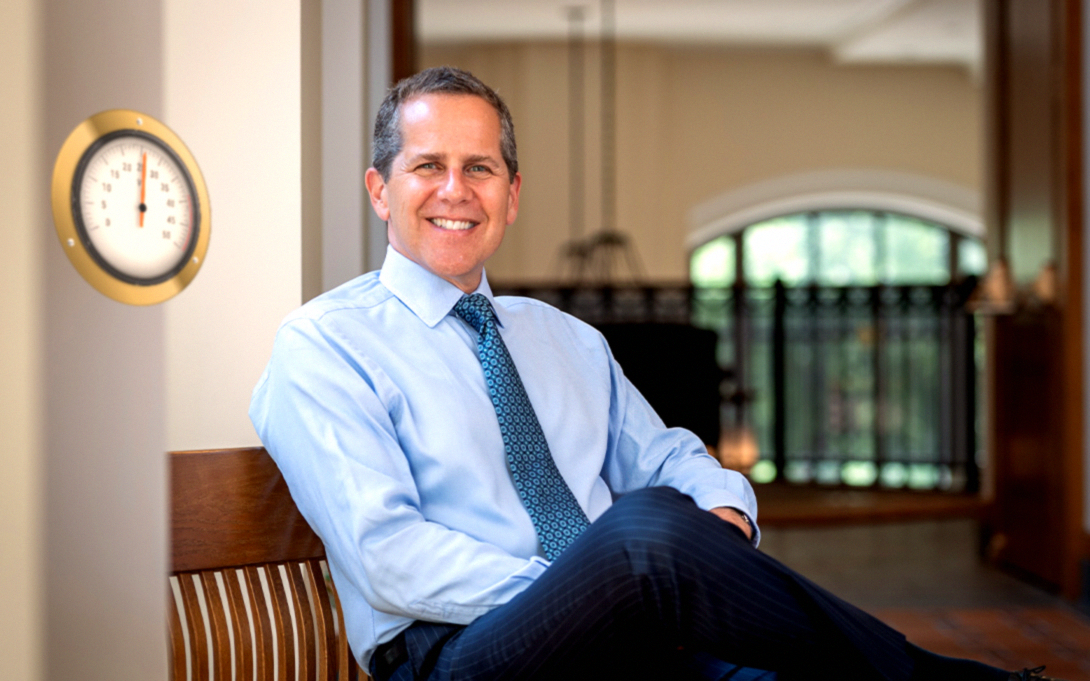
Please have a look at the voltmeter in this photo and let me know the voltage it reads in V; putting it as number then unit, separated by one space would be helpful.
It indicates 25 V
